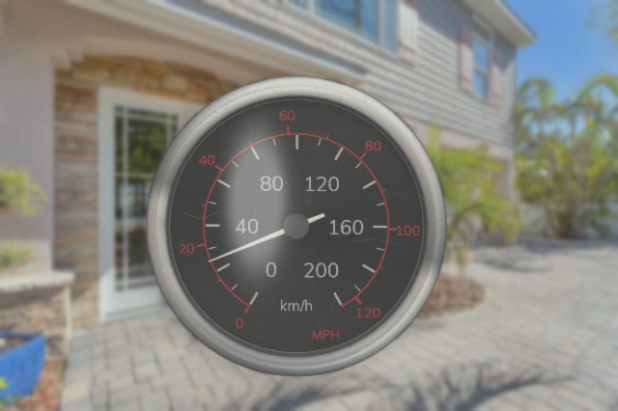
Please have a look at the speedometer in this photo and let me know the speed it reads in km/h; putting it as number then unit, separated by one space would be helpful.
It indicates 25 km/h
